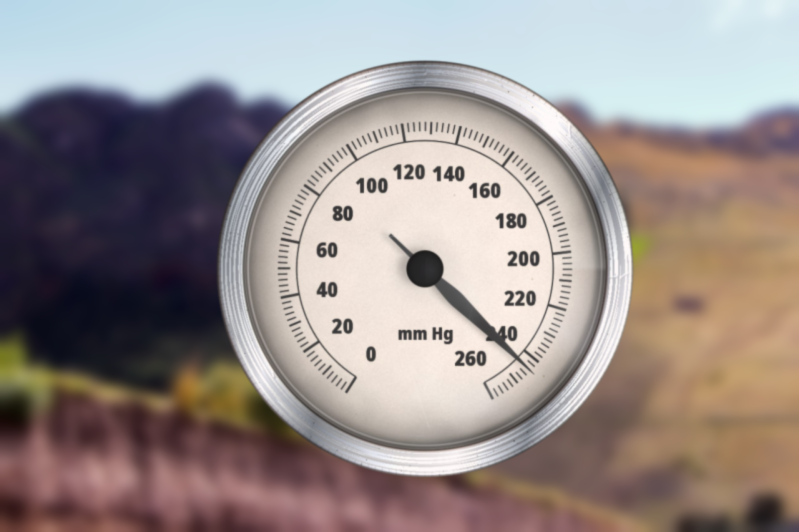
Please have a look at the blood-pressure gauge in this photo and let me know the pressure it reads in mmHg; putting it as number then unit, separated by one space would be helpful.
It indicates 244 mmHg
